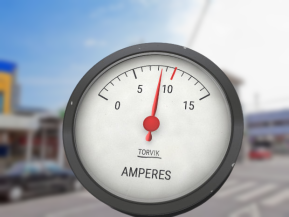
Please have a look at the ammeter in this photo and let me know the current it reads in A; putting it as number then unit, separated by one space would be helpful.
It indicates 8.5 A
